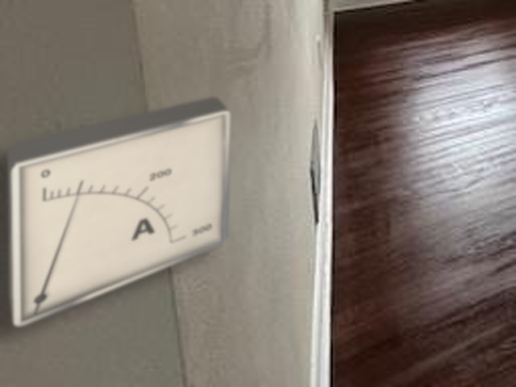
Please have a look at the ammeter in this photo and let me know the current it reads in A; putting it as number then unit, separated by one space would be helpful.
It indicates 100 A
